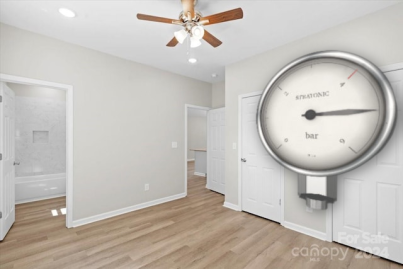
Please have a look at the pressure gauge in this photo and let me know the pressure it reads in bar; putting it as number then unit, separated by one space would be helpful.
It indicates 5 bar
